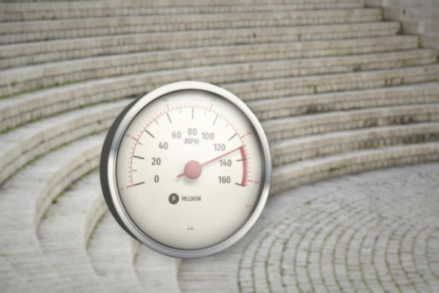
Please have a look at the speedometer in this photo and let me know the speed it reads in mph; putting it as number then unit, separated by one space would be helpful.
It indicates 130 mph
